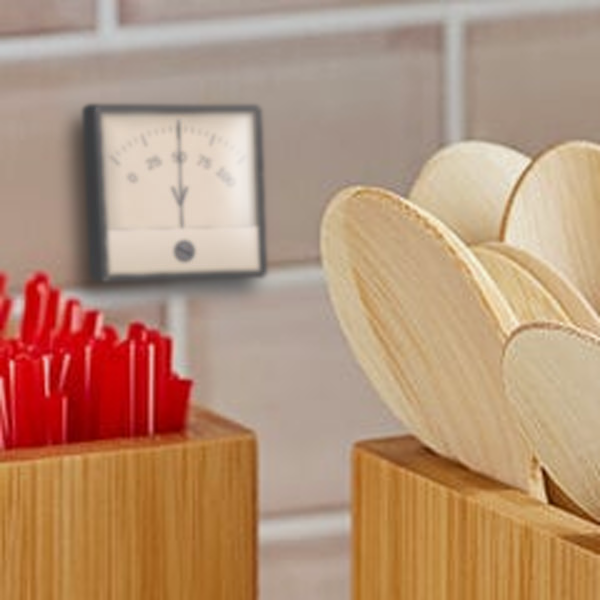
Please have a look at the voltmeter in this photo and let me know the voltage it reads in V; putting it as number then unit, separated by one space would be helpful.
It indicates 50 V
